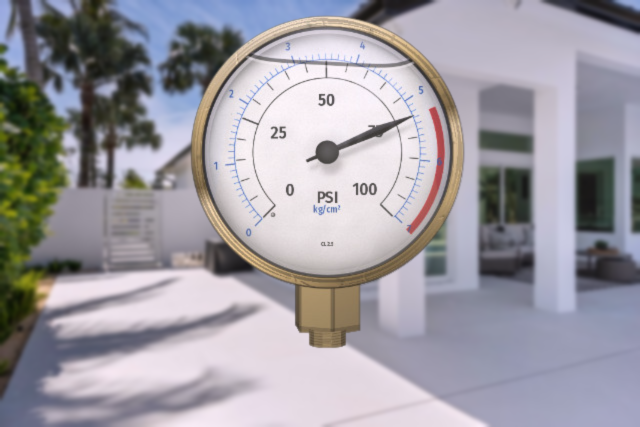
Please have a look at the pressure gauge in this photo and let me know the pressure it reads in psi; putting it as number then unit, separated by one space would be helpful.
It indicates 75 psi
